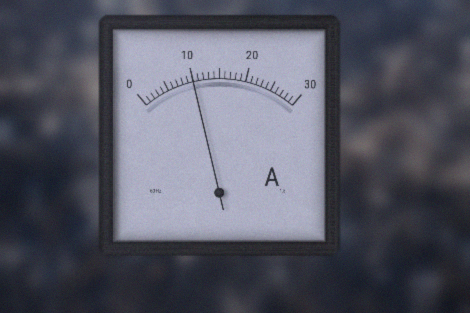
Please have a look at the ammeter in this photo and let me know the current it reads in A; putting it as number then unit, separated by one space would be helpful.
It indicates 10 A
